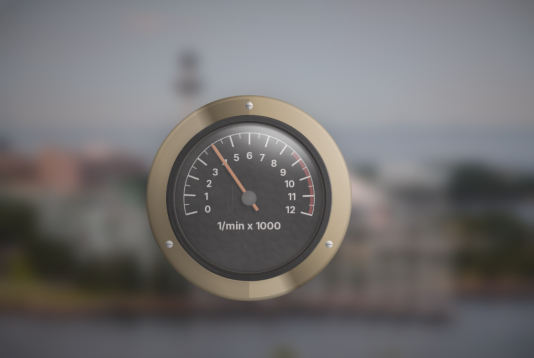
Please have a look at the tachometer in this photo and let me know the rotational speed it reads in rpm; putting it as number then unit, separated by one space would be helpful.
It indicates 4000 rpm
